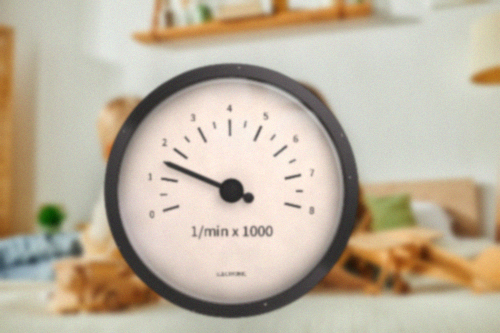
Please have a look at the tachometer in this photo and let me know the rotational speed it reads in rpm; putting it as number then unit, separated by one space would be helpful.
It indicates 1500 rpm
